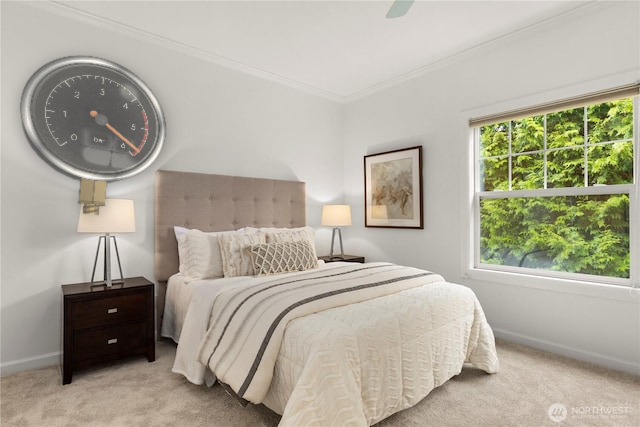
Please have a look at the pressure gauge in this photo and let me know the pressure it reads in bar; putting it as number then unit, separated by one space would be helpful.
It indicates 5.8 bar
